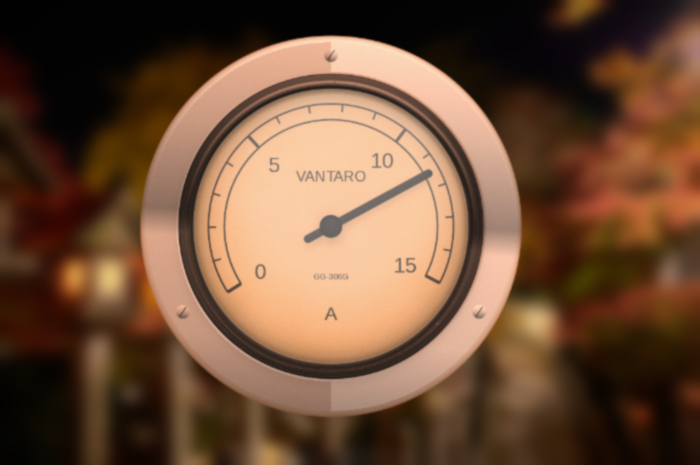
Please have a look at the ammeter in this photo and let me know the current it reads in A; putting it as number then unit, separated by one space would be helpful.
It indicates 11.5 A
